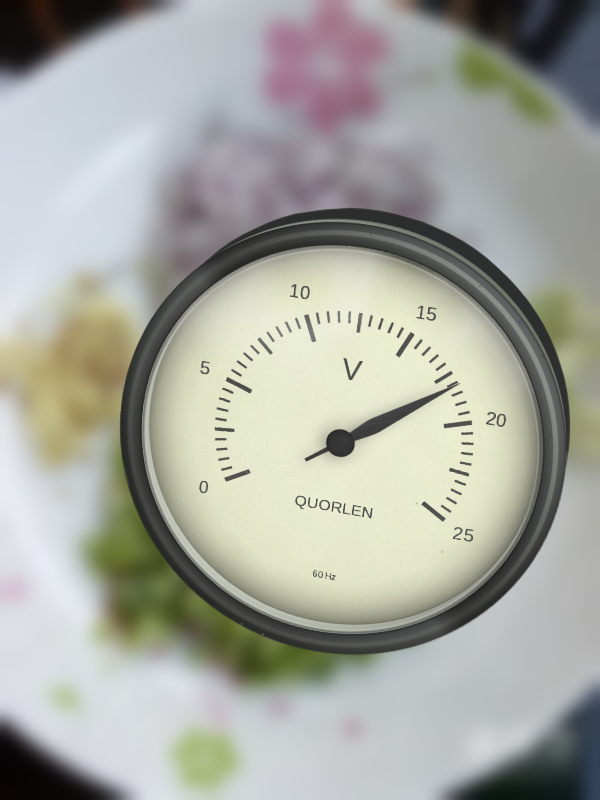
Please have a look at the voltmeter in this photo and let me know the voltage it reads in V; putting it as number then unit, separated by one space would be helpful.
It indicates 18 V
